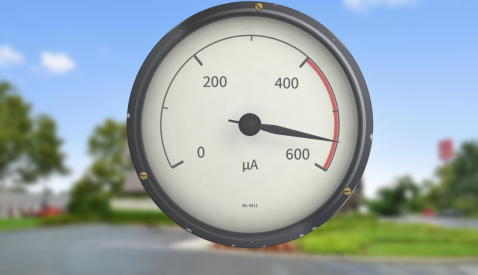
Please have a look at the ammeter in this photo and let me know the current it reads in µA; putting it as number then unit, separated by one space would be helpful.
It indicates 550 µA
